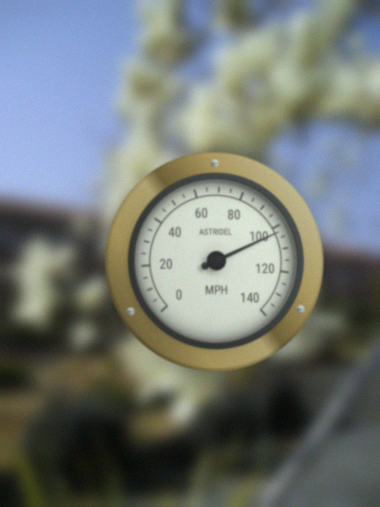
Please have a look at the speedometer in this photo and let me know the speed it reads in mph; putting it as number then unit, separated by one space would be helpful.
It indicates 102.5 mph
